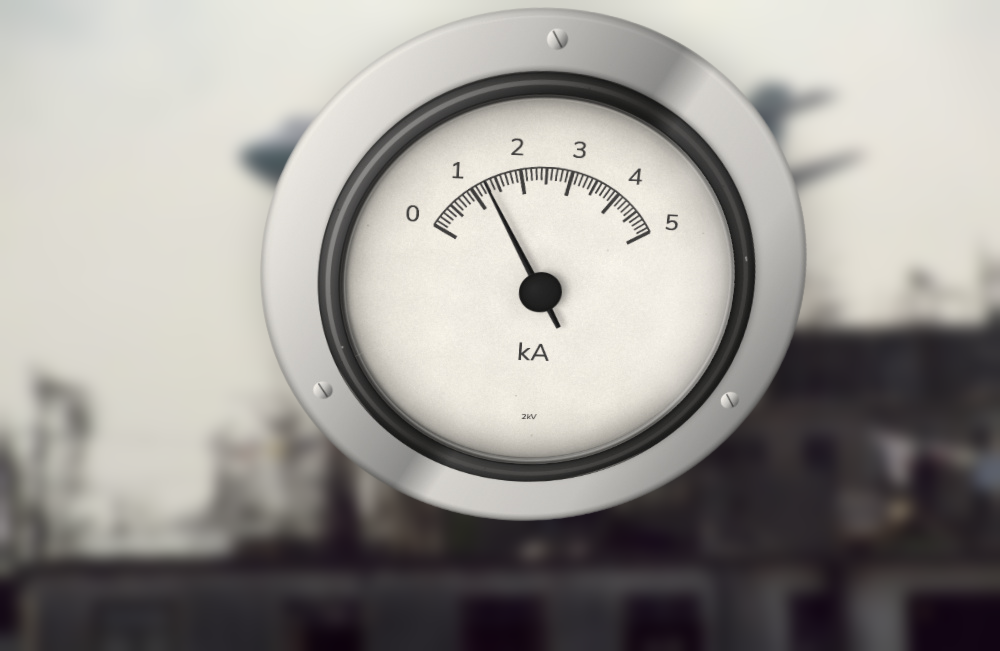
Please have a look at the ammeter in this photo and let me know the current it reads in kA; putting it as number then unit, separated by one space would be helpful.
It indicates 1.3 kA
